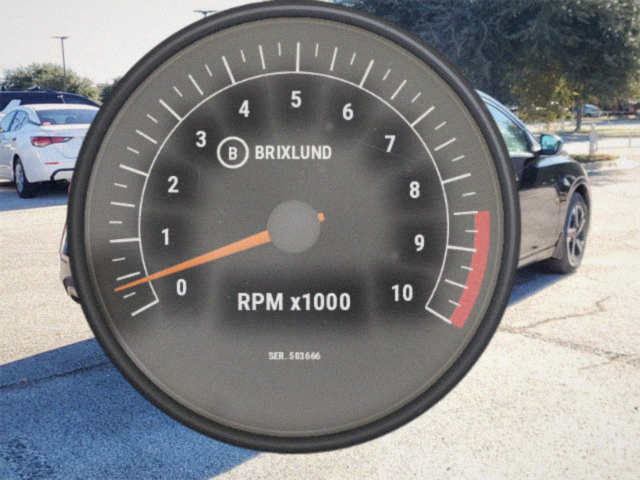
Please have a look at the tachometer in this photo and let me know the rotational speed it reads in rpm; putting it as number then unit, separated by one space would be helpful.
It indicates 375 rpm
